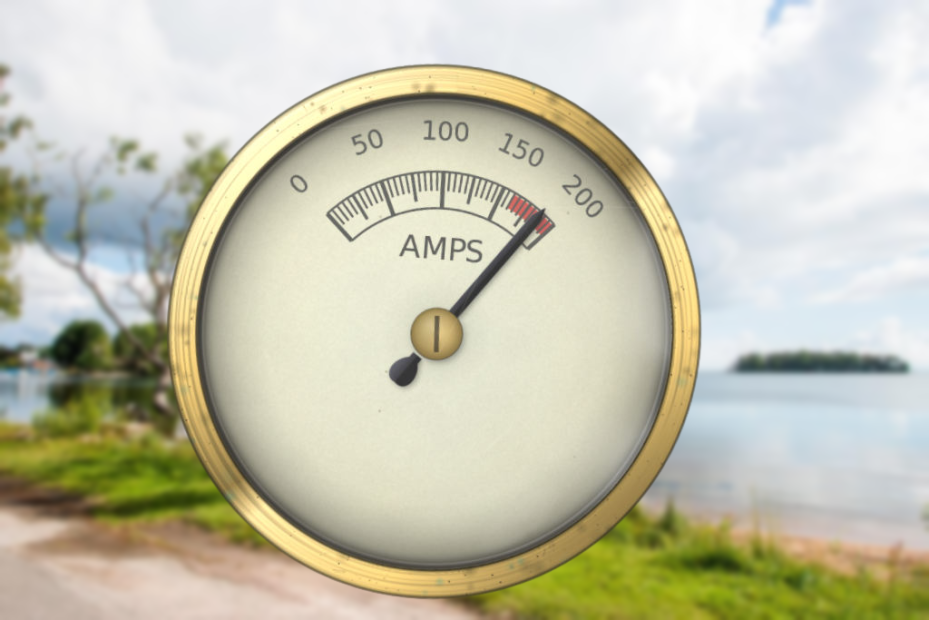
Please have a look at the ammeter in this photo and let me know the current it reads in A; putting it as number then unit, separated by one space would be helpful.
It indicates 185 A
